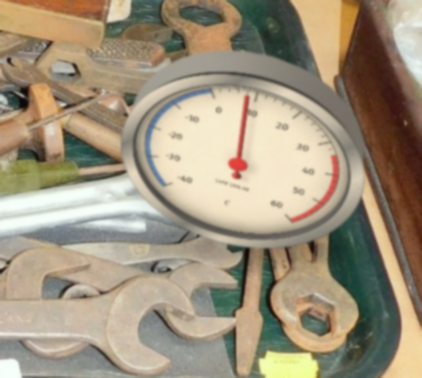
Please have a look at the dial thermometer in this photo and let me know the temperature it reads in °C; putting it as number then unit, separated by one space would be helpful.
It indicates 8 °C
